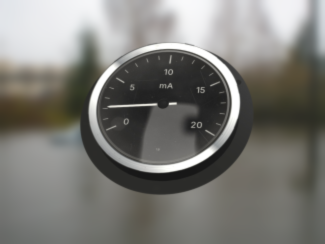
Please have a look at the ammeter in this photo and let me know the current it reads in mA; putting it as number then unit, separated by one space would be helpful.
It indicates 2 mA
